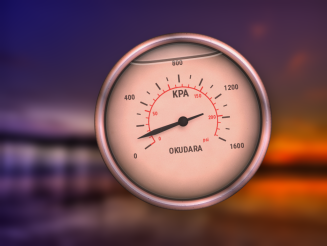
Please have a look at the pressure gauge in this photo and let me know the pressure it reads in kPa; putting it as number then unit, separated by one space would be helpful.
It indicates 100 kPa
